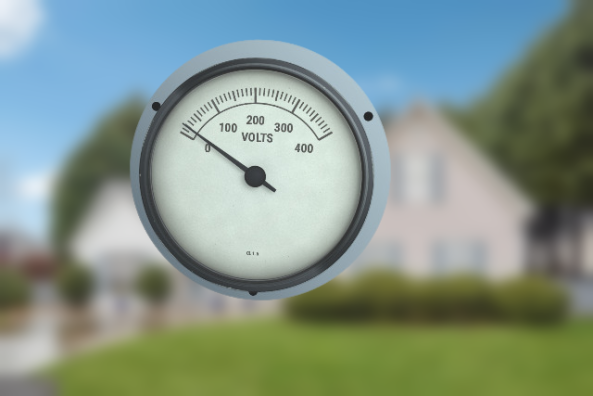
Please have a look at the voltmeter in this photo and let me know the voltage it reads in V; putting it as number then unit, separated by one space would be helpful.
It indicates 20 V
